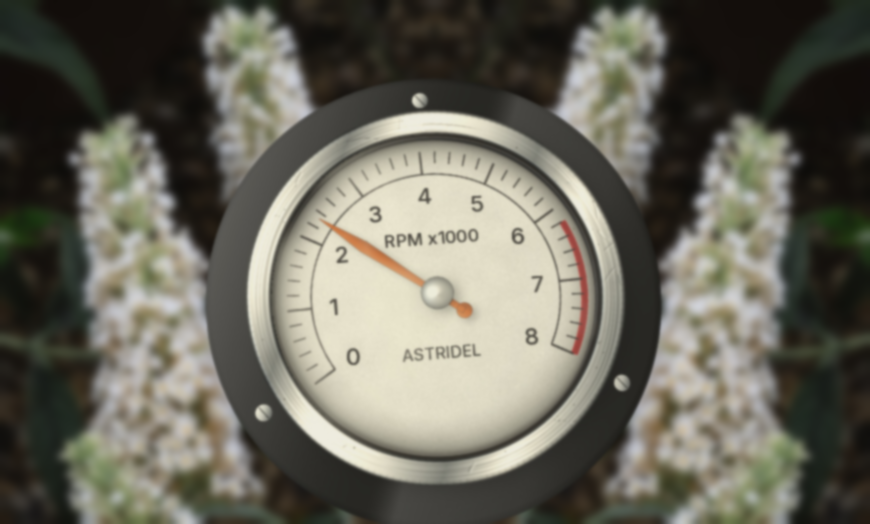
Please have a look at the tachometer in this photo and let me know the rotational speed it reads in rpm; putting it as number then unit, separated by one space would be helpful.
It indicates 2300 rpm
